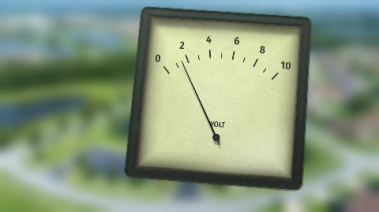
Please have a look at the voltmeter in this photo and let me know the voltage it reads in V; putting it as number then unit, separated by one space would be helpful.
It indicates 1.5 V
